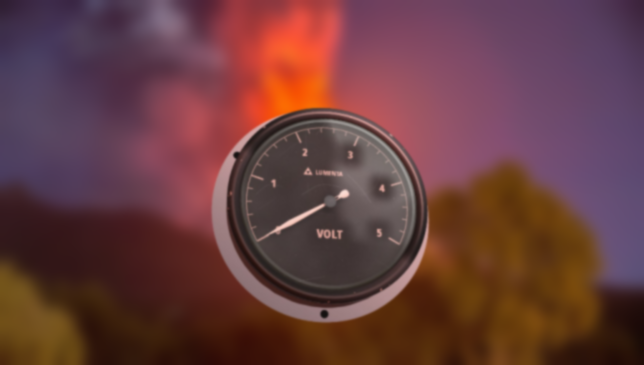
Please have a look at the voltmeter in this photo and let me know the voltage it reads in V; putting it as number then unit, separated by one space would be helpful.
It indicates 0 V
